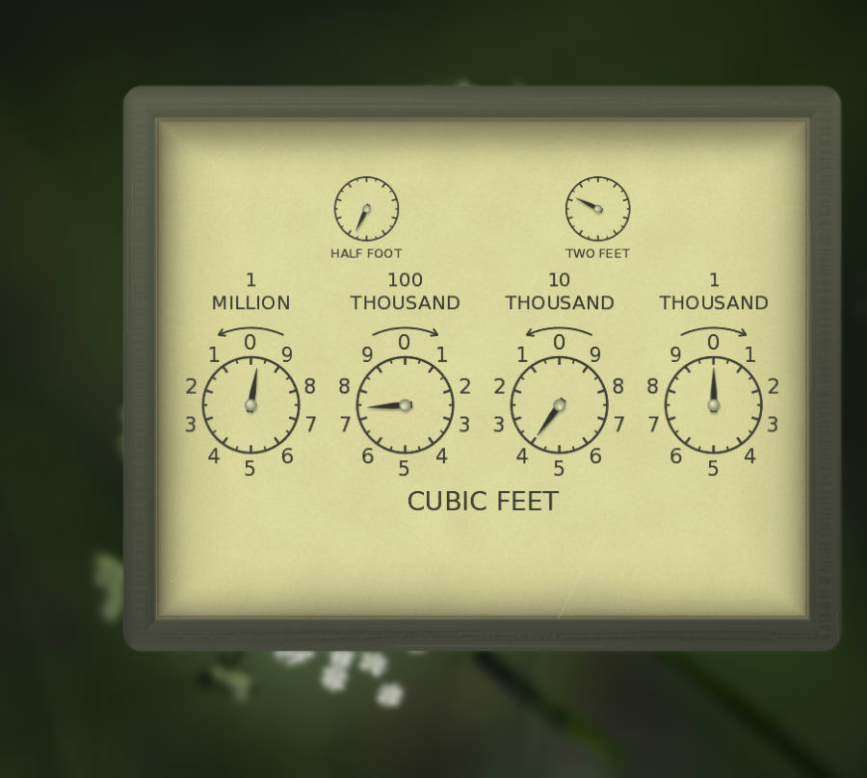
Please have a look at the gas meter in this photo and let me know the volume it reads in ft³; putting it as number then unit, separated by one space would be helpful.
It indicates 974000 ft³
